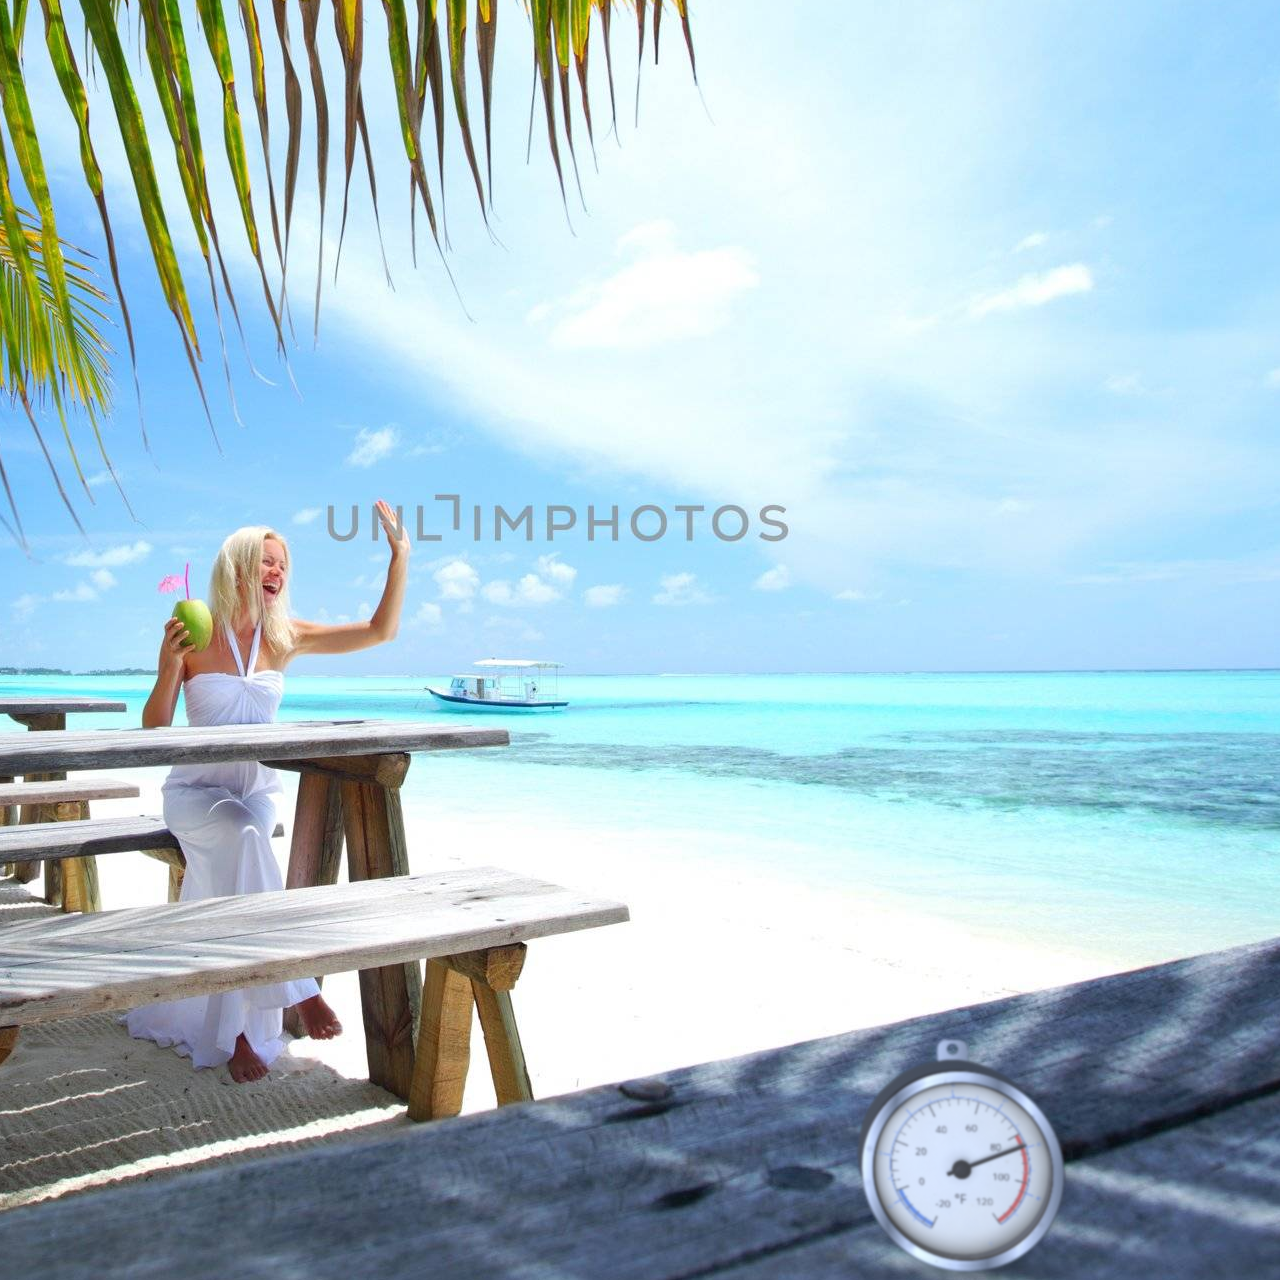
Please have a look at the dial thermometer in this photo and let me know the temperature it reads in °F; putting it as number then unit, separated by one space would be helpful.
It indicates 84 °F
